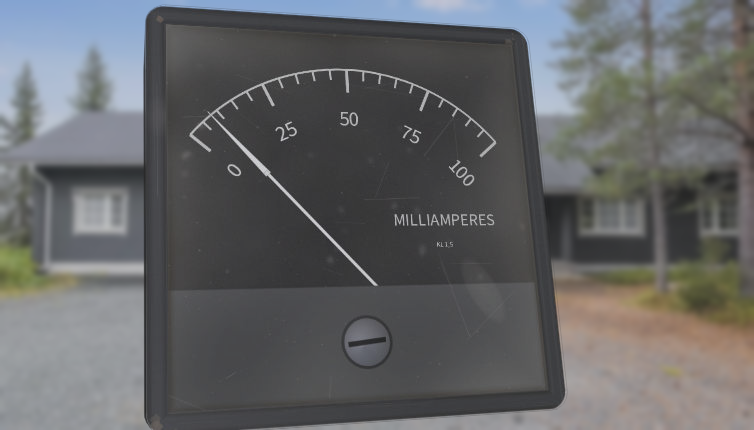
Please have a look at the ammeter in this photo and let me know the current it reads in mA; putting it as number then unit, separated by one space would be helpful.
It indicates 7.5 mA
